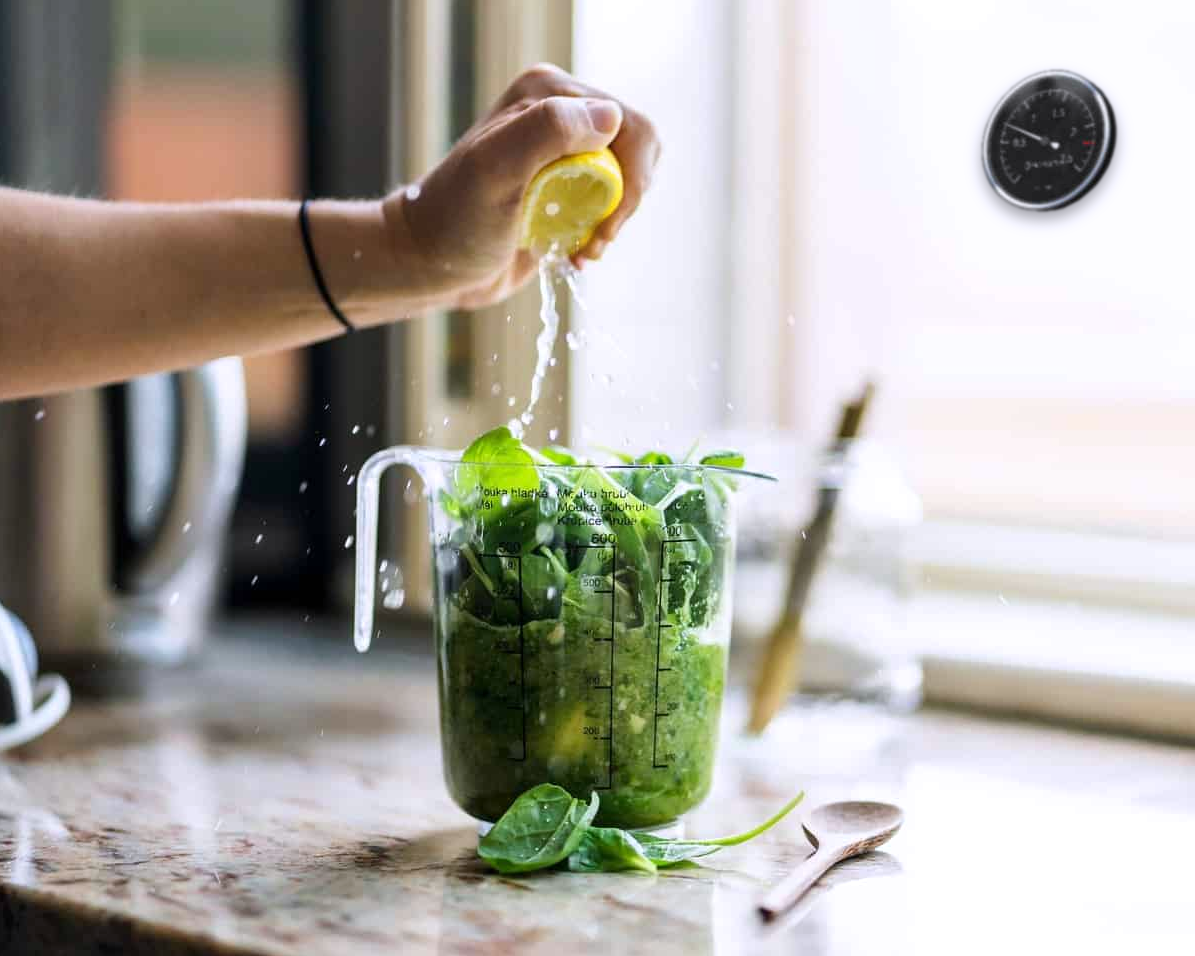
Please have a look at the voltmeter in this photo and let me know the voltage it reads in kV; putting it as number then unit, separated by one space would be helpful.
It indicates 0.7 kV
